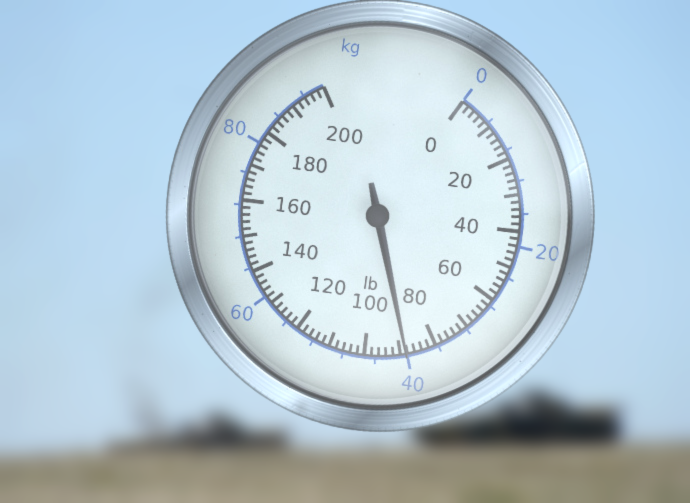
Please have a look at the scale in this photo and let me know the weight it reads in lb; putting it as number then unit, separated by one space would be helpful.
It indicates 88 lb
